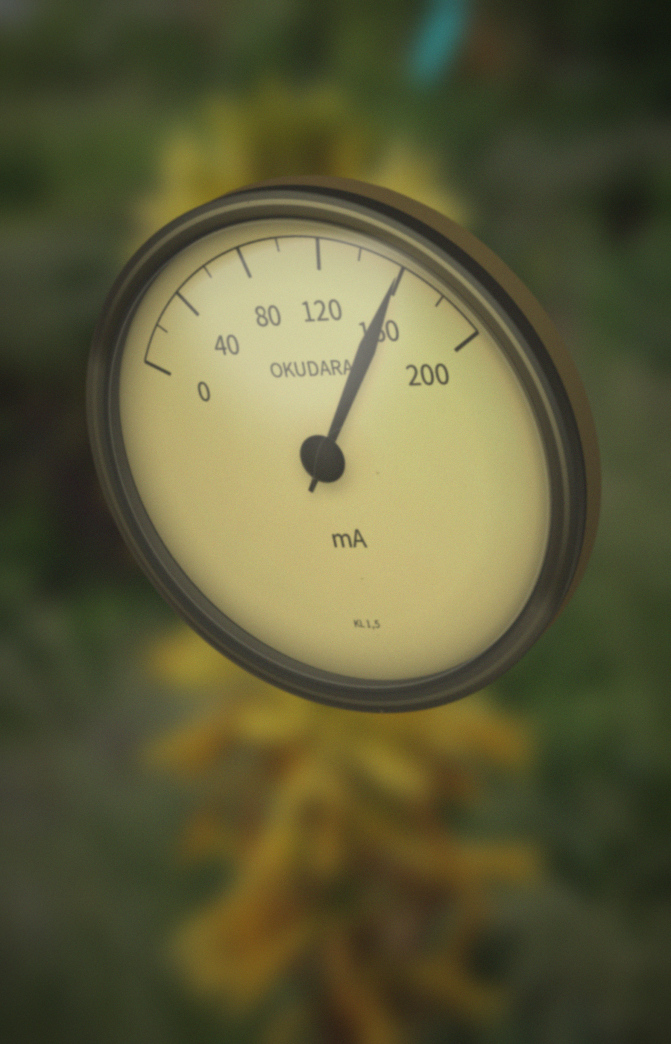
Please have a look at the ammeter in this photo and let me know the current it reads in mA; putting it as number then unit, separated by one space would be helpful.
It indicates 160 mA
